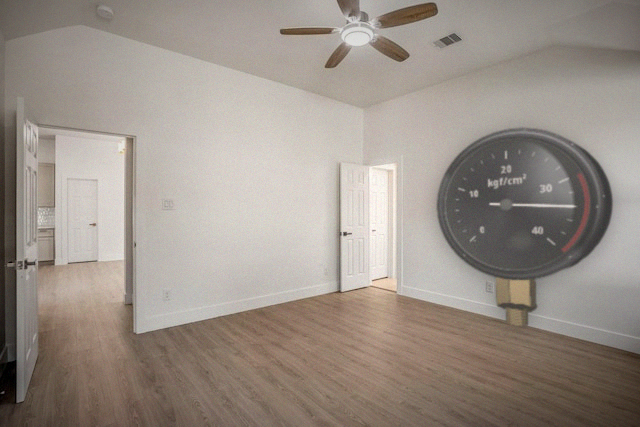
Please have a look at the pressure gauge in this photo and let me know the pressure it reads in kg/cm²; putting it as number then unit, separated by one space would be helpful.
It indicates 34 kg/cm²
